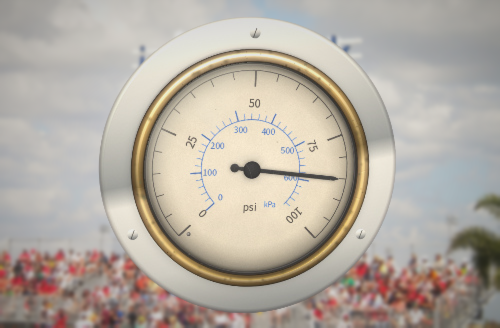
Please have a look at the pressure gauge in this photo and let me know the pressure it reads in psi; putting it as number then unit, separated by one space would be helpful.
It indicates 85 psi
